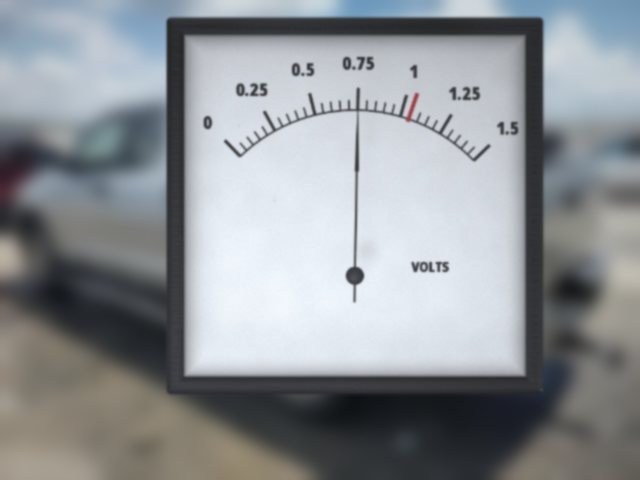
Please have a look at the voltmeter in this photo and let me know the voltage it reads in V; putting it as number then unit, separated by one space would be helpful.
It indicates 0.75 V
